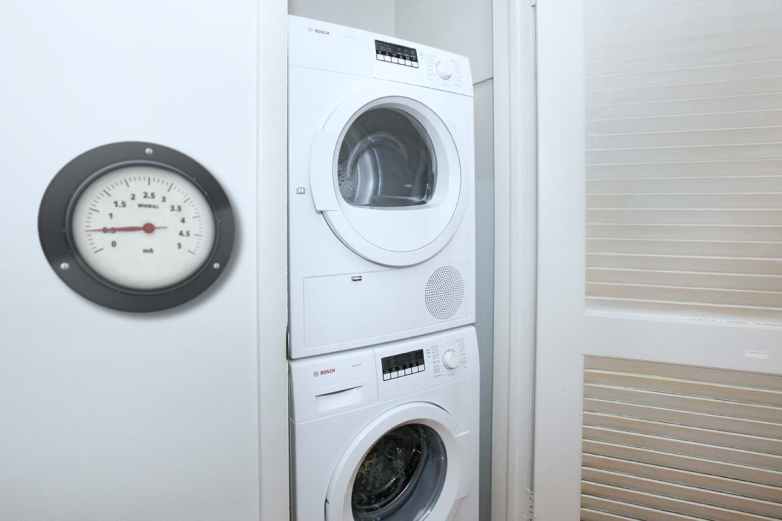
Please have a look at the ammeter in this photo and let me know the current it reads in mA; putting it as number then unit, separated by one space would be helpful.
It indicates 0.5 mA
